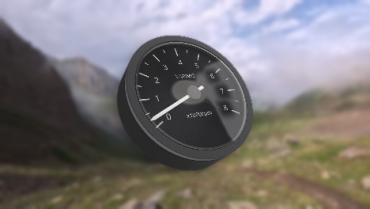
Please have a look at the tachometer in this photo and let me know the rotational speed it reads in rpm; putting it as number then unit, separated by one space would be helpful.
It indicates 250 rpm
